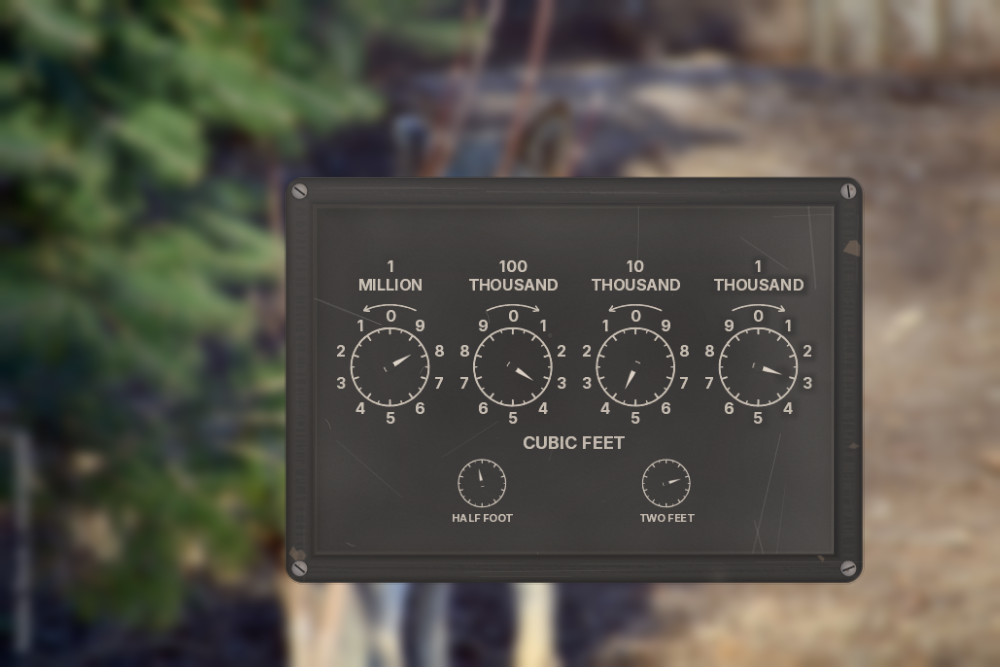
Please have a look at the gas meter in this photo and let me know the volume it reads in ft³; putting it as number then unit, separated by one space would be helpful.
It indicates 834300 ft³
